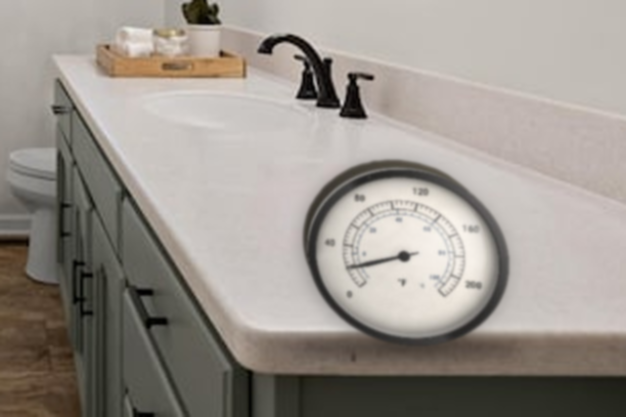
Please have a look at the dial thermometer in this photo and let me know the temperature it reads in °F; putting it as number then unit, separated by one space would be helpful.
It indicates 20 °F
